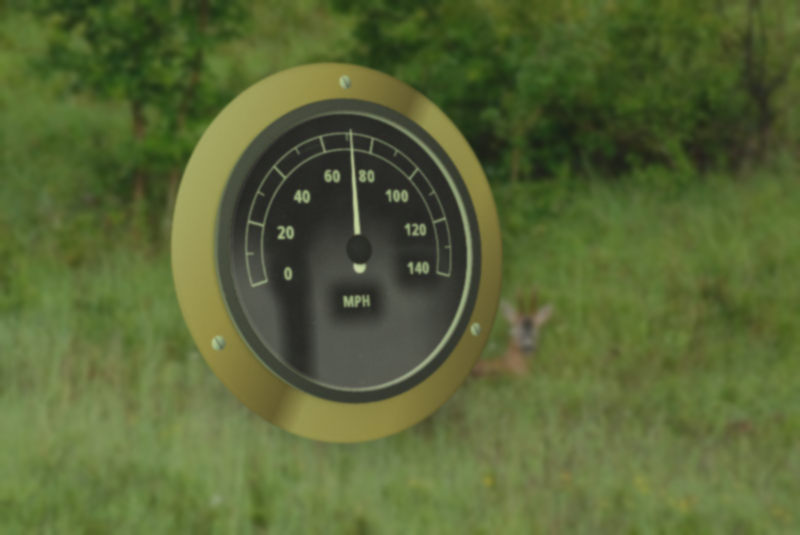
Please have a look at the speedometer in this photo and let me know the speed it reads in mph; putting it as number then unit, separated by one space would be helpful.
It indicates 70 mph
